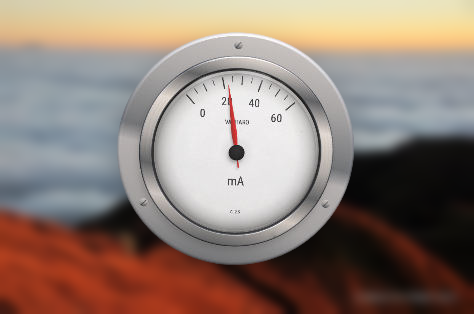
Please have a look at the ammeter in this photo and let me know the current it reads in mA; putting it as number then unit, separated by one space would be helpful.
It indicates 22.5 mA
